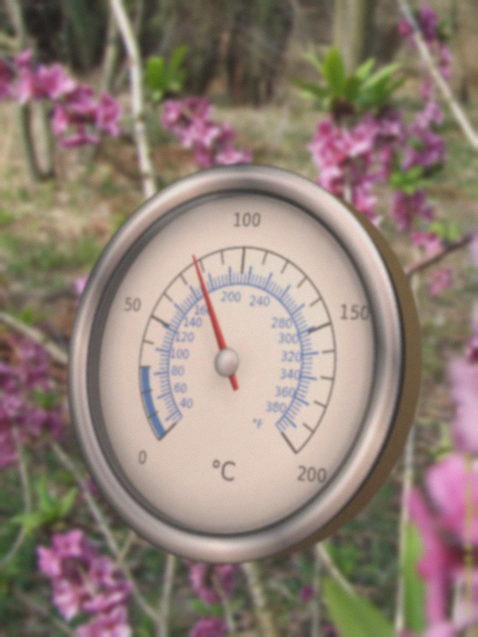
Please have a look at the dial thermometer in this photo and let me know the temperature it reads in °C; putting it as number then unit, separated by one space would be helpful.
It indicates 80 °C
